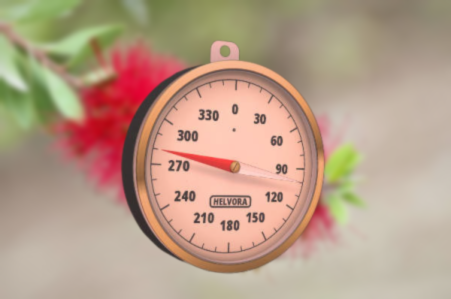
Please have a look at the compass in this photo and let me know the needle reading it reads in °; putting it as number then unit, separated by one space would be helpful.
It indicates 280 °
